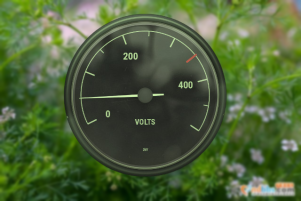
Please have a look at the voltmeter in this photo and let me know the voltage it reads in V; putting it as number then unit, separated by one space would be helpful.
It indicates 50 V
